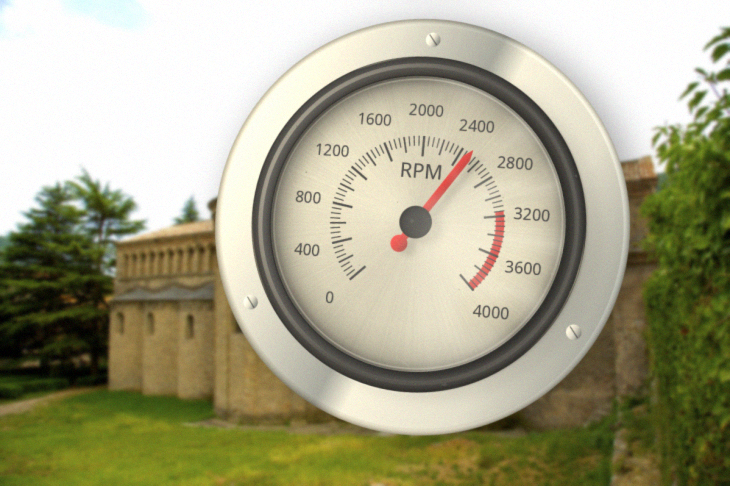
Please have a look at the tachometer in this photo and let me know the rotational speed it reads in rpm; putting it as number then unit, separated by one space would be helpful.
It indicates 2500 rpm
